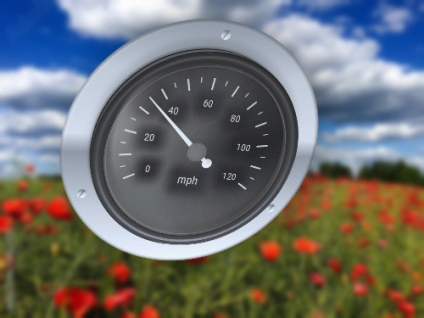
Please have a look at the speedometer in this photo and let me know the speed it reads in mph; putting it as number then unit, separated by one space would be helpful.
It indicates 35 mph
